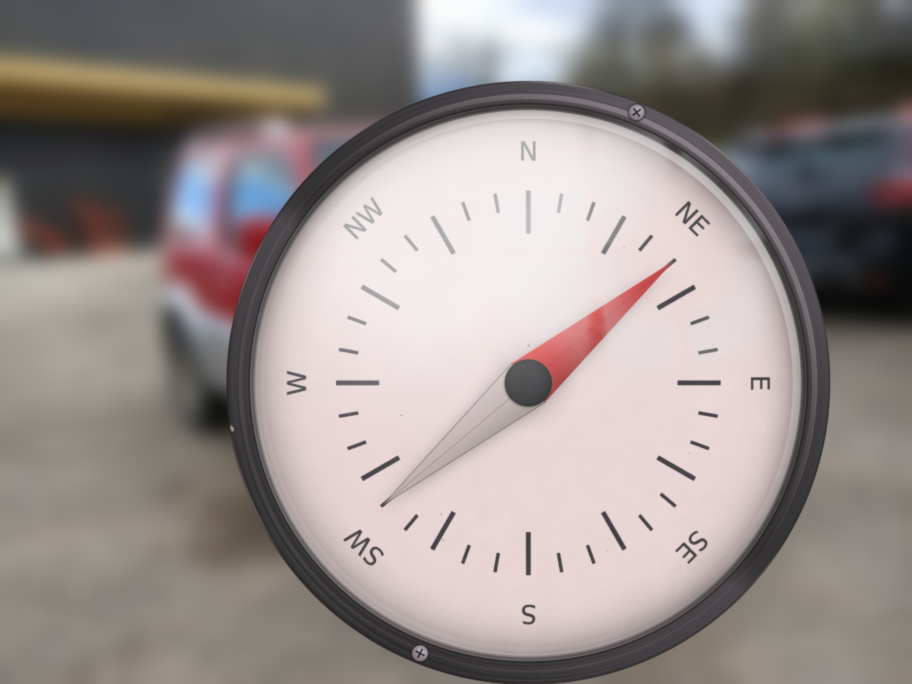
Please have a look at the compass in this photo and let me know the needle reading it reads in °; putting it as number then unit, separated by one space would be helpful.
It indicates 50 °
